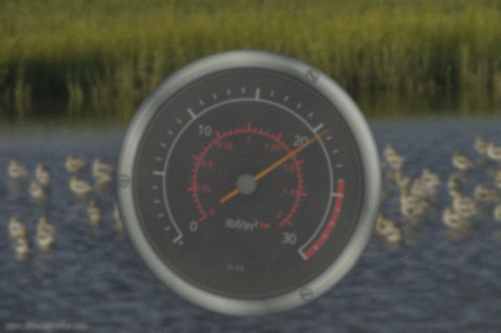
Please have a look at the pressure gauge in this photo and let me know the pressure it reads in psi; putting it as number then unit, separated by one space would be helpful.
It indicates 20.5 psi
